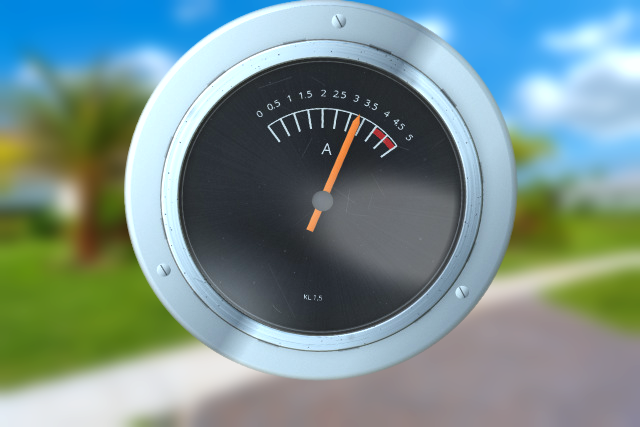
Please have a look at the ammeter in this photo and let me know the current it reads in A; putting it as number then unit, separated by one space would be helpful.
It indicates 3.25 A
